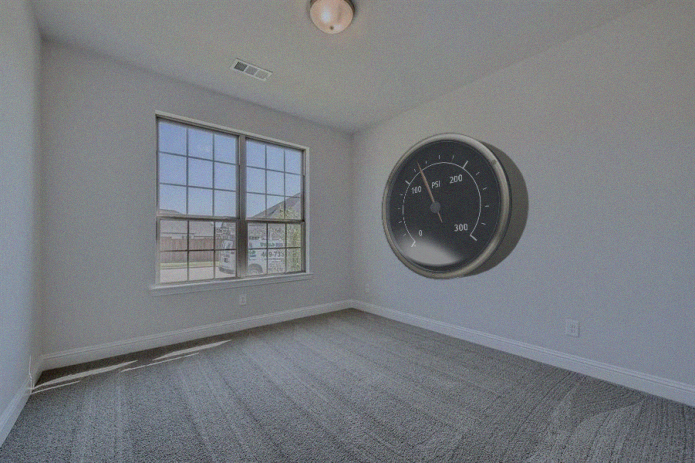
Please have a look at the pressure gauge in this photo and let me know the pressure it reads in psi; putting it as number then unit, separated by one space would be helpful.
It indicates 130 psi
